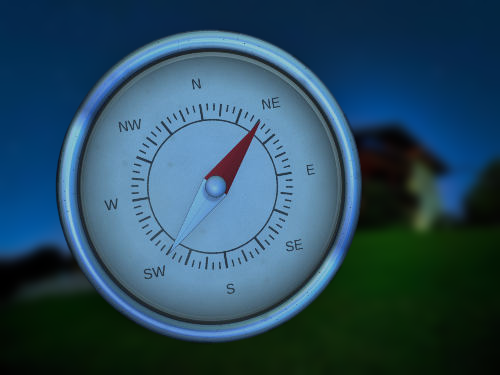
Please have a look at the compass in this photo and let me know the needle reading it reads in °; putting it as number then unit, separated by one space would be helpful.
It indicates 45 °
